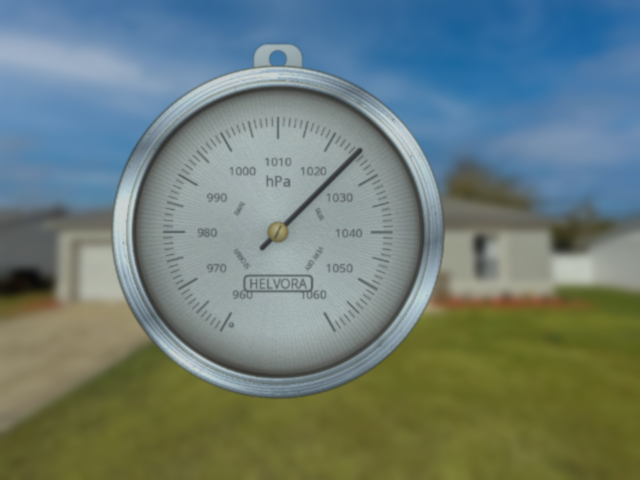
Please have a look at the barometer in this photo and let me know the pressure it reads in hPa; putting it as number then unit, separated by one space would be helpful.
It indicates 1025 hPa
